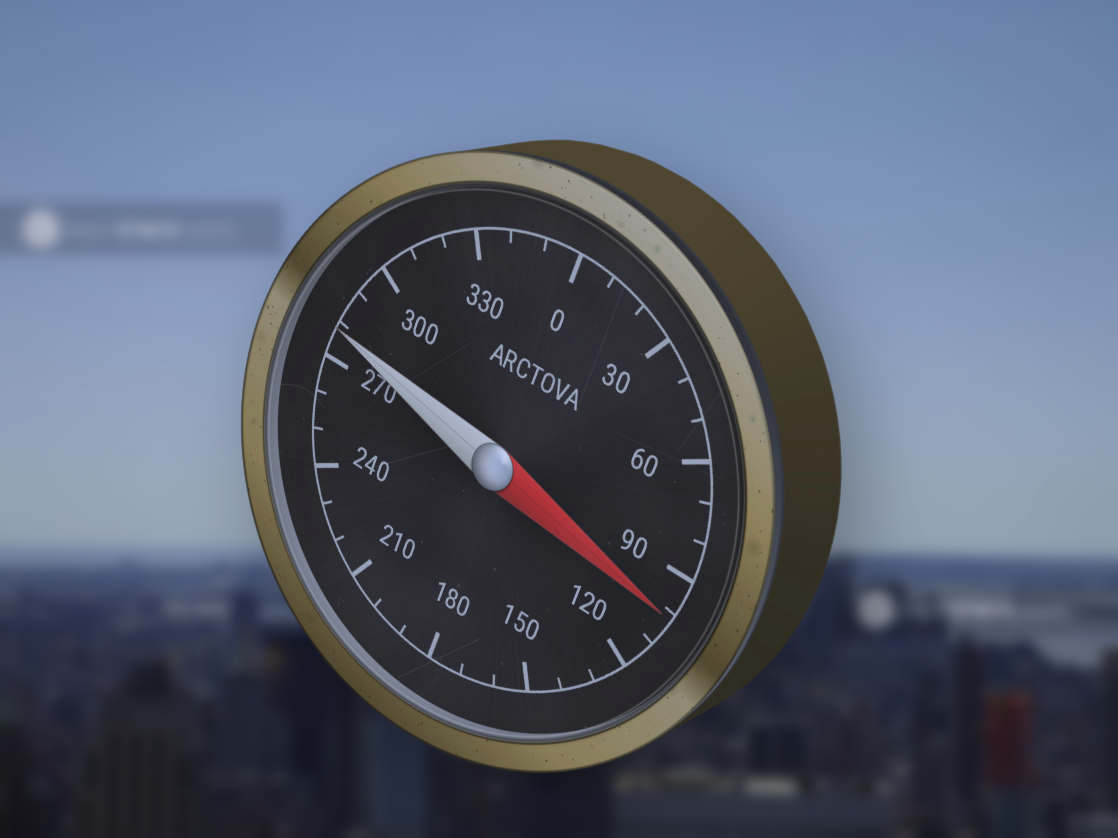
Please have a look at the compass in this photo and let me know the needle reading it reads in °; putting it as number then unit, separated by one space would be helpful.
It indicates 100 °
